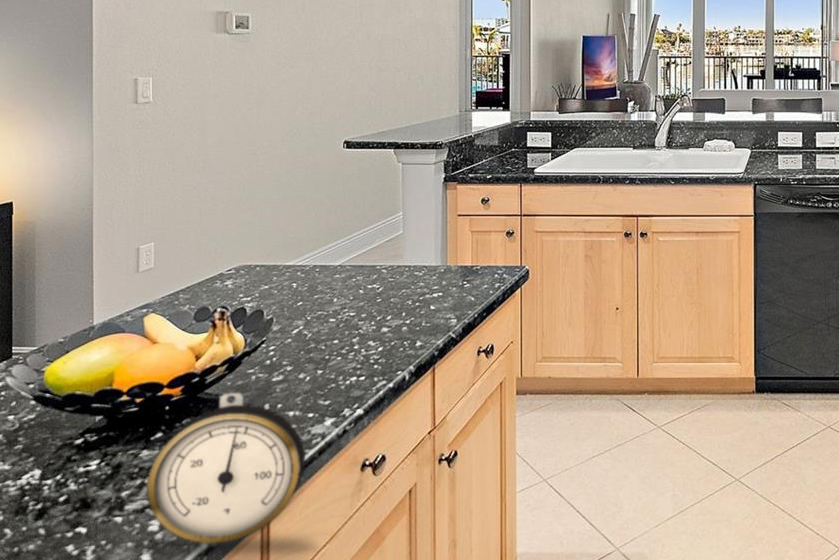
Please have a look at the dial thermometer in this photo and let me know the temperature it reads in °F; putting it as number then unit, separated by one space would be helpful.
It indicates 55 °F
